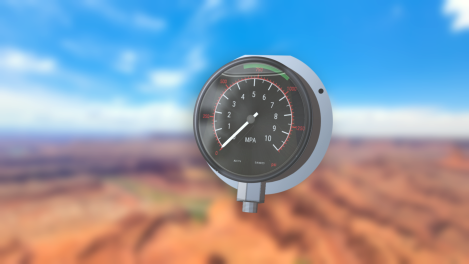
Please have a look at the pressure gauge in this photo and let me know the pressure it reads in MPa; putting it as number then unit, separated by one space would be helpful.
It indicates 0 MPa
